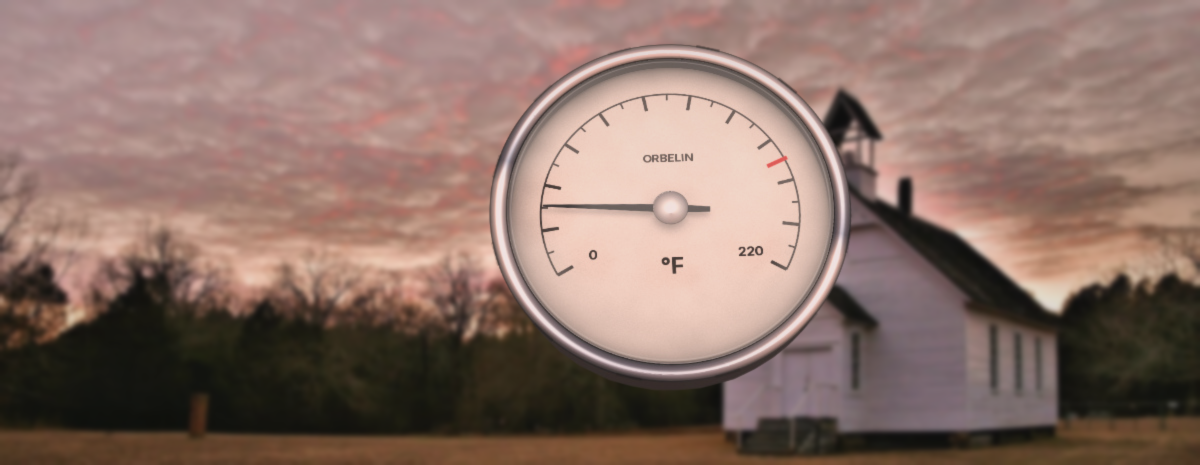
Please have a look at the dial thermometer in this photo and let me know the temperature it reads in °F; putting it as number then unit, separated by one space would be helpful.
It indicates 30 °F
